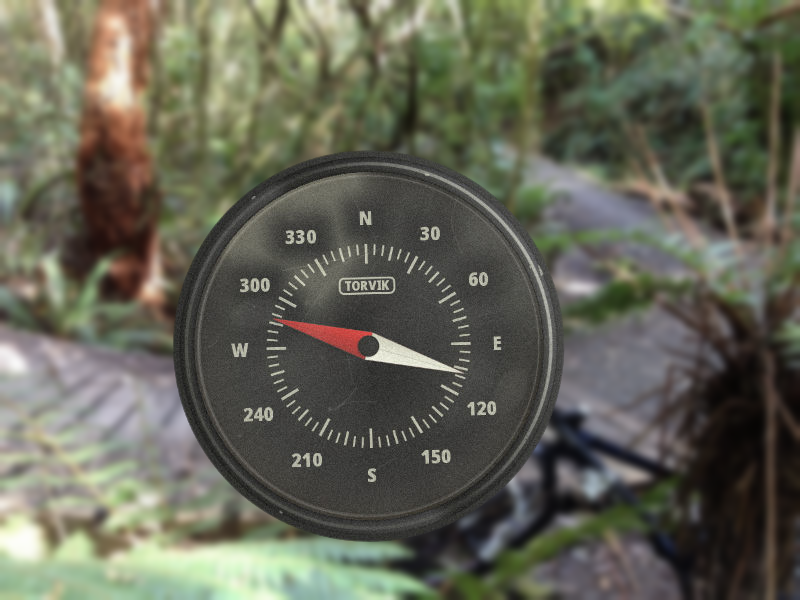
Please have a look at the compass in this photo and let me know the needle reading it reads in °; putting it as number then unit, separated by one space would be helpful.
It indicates 287.5 °
